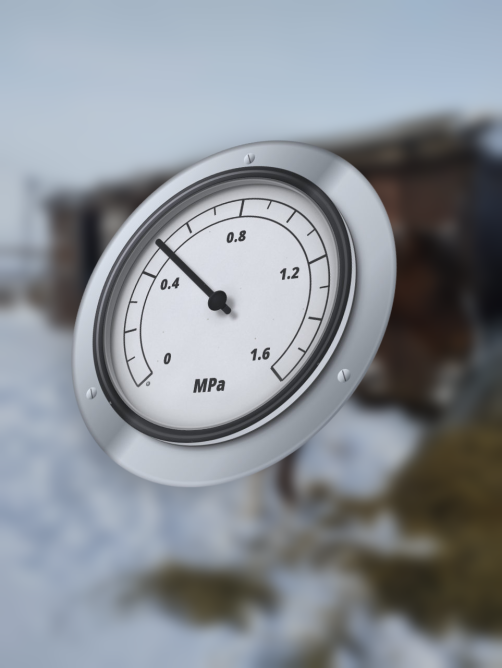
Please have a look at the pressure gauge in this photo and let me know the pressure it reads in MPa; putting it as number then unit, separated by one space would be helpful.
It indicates 0.5 MPa
